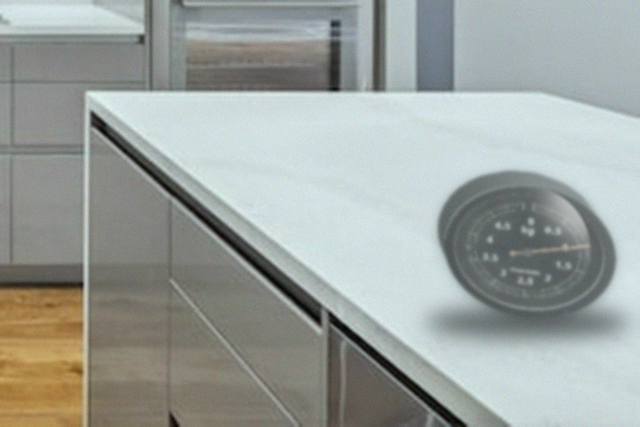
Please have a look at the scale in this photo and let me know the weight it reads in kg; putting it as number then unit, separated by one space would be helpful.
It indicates 1 kg
